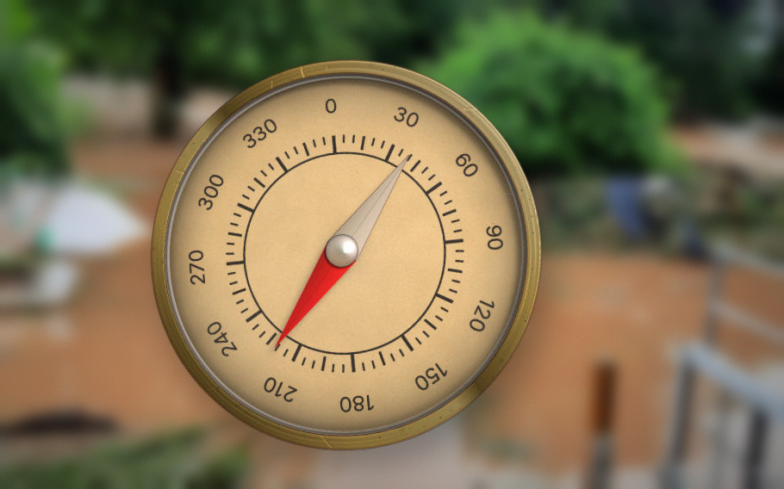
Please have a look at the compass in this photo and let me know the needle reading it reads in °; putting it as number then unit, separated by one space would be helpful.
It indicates 220 °
